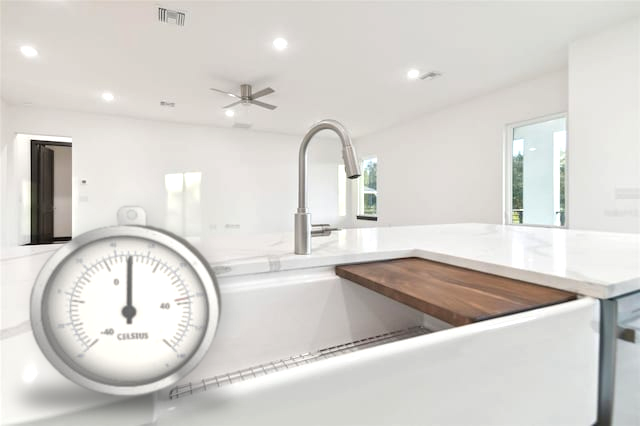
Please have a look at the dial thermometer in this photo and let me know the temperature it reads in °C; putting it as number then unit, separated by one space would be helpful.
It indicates 10 °C
